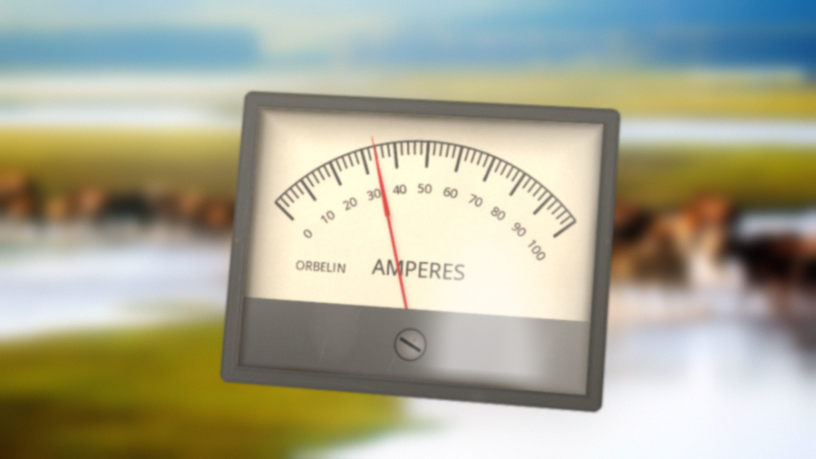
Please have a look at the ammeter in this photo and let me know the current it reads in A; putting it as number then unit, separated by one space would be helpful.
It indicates 34 A
